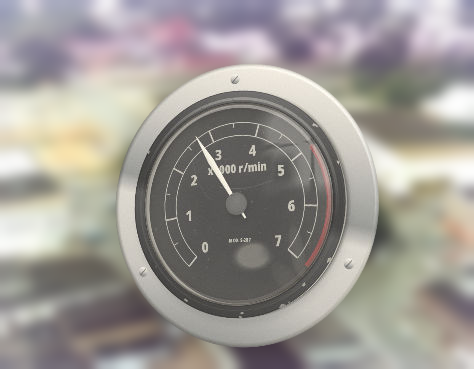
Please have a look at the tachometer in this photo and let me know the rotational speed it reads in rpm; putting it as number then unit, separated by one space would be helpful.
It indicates 2750 rpm
